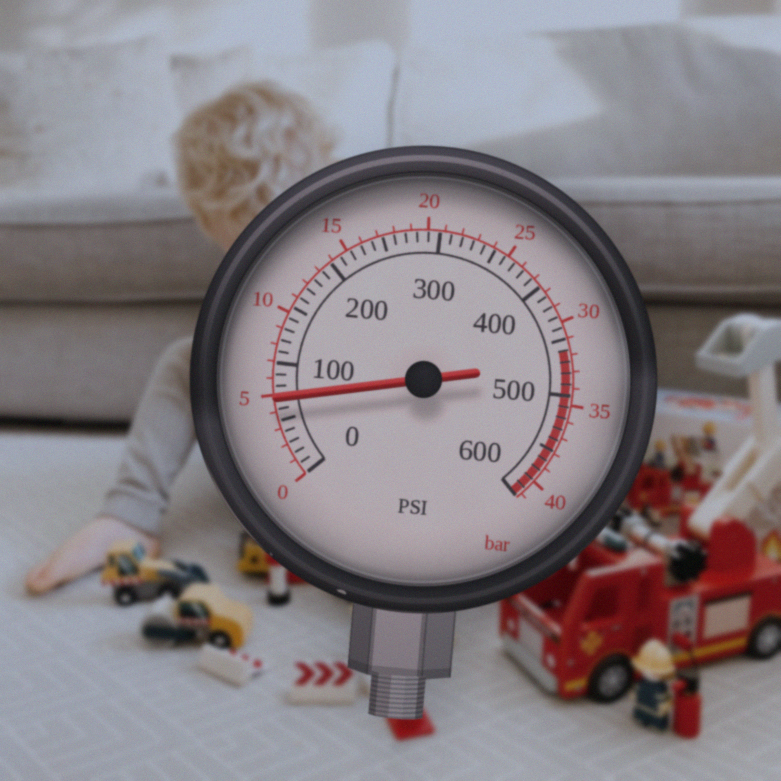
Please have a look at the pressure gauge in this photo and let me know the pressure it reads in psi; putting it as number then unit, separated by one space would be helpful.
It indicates 70 psi
